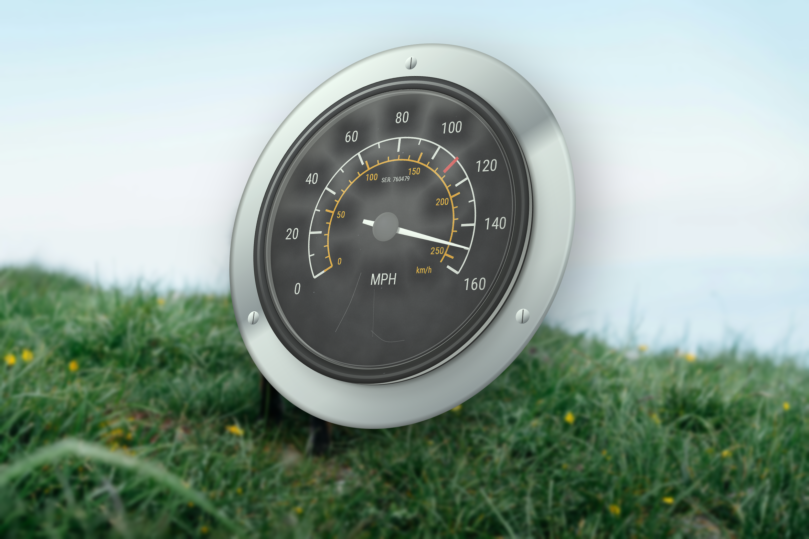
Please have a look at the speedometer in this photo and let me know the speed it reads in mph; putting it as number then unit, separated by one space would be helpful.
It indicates 150 mph
